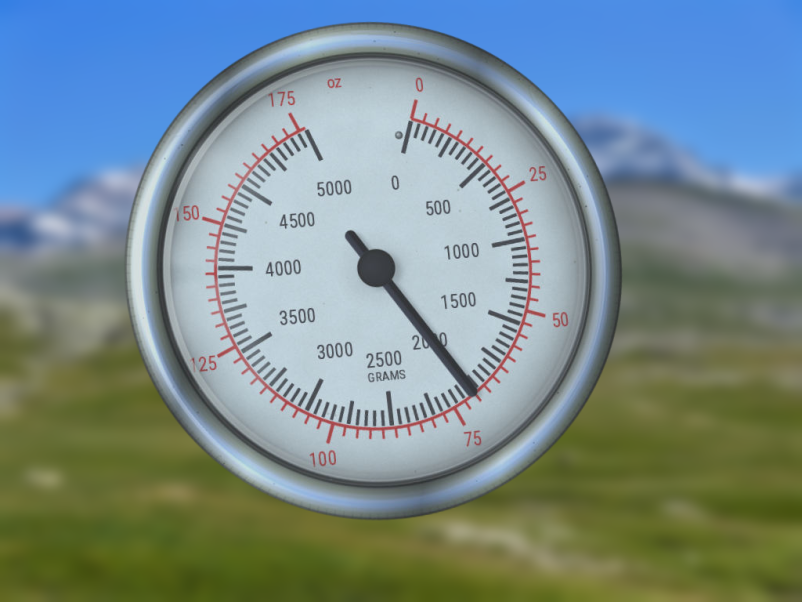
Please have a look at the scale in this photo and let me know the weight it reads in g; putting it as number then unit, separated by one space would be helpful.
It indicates 2000 g
